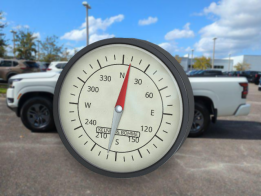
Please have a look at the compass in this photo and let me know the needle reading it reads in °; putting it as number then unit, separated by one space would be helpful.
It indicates 10 °
